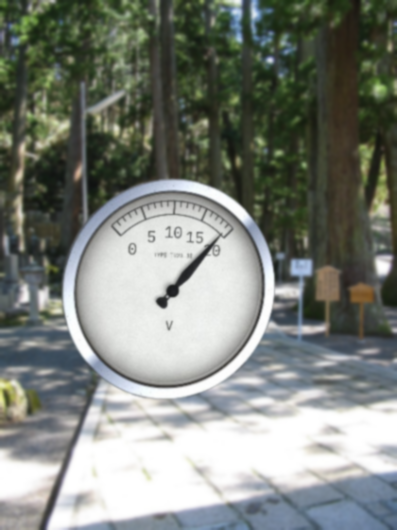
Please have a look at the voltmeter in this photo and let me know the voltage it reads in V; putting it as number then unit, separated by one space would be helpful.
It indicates 19 V
